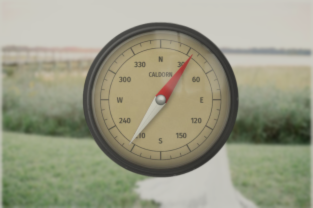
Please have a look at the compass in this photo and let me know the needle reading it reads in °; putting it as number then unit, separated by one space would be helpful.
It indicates 35 °
